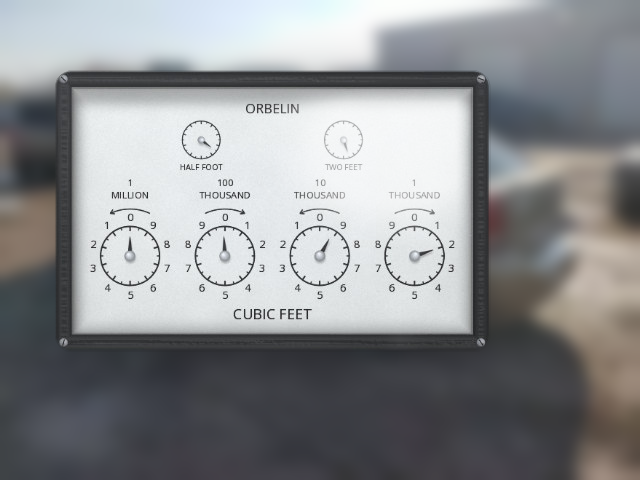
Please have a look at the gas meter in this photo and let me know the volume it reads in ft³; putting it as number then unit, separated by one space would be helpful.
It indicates 999200 ft³
